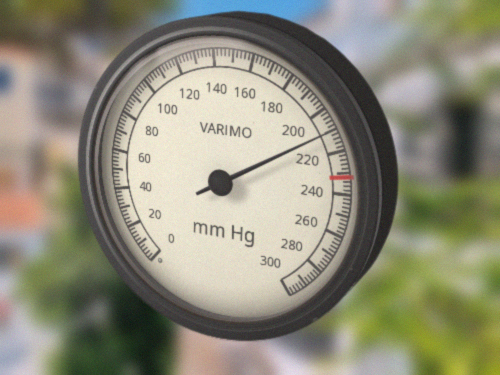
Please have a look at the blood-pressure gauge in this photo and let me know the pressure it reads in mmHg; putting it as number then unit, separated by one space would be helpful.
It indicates 210 mmHg
